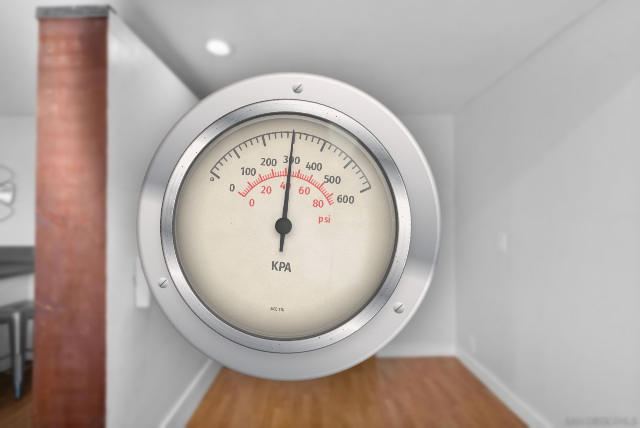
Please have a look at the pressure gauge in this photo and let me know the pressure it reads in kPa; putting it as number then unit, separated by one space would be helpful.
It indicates 300 kPa
